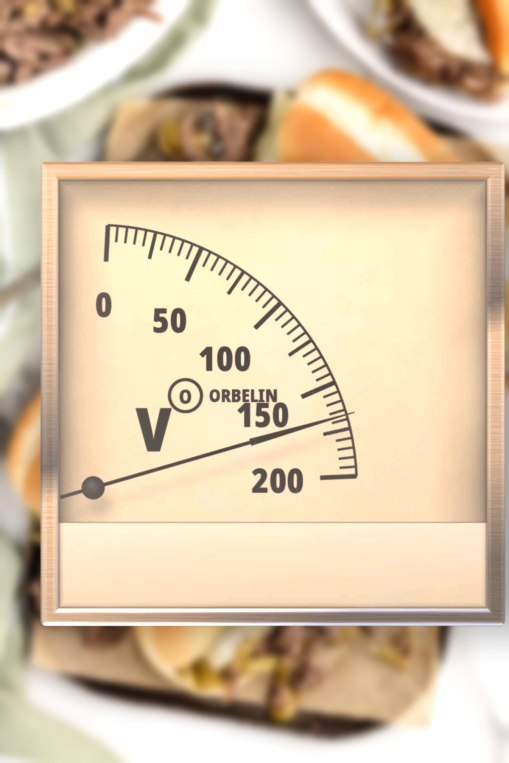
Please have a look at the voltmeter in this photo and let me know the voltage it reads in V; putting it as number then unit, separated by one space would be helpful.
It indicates 167.5 V
